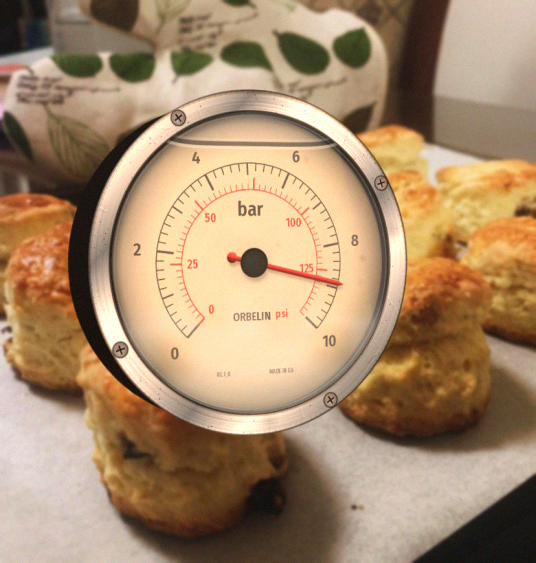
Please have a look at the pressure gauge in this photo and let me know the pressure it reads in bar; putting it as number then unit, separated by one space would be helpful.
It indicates 8.9 bar
